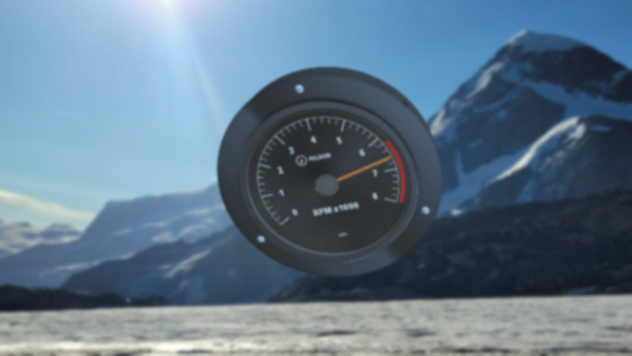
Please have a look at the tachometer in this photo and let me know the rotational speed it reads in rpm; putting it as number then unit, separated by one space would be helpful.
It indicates 6600 rpm
